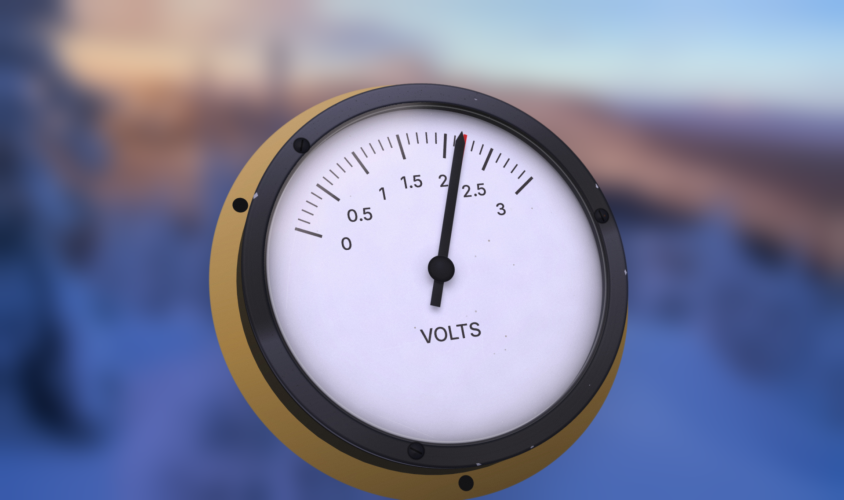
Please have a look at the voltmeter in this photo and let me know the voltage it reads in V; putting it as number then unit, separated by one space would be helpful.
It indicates 2.15 V
